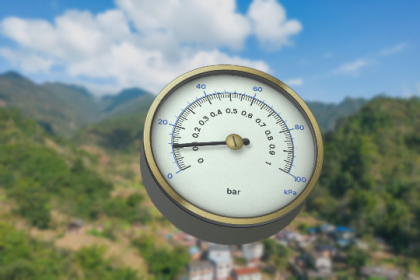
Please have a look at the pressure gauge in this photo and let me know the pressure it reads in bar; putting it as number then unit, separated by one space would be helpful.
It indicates 0.1 bar
